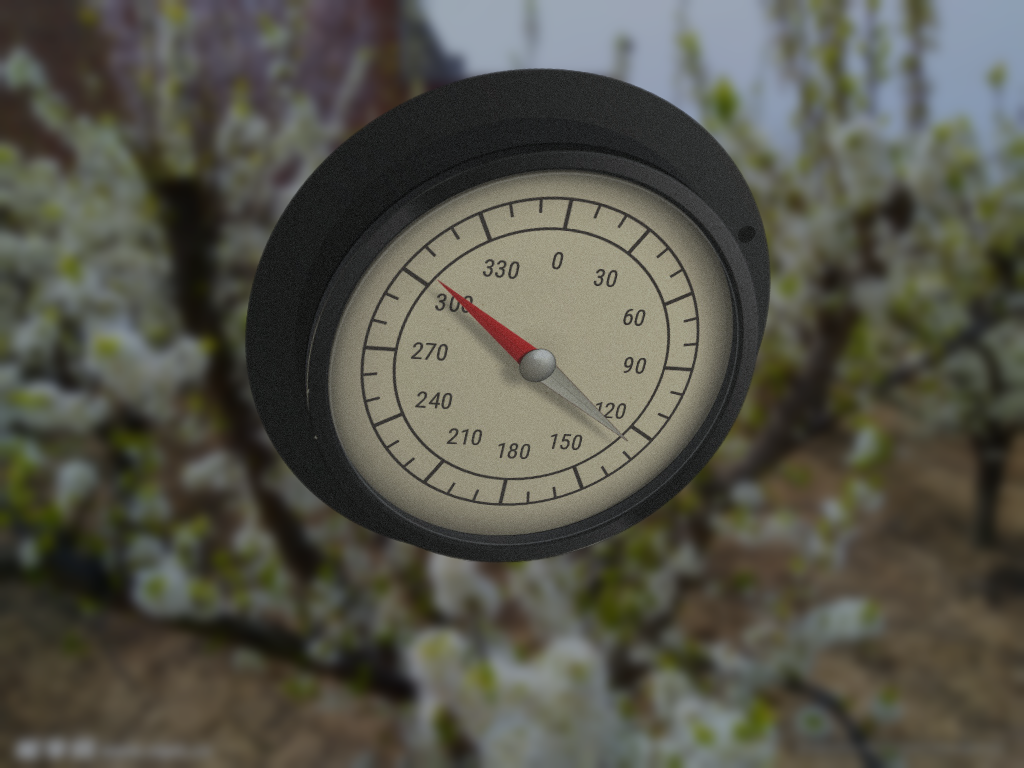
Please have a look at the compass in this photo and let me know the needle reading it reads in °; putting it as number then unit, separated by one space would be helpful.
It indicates 305 °
